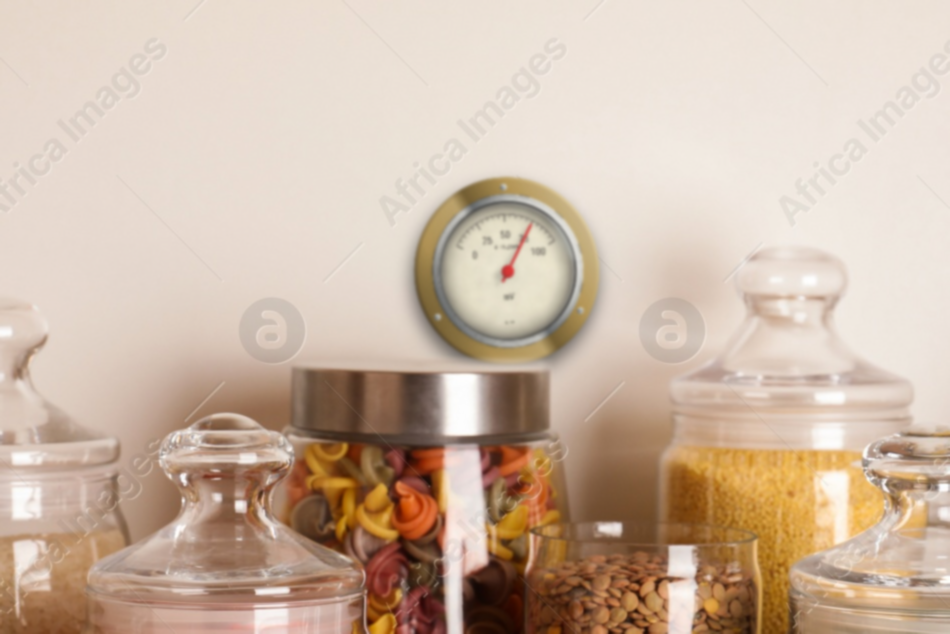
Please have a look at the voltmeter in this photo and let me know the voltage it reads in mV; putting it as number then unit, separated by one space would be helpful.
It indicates 75 mV
